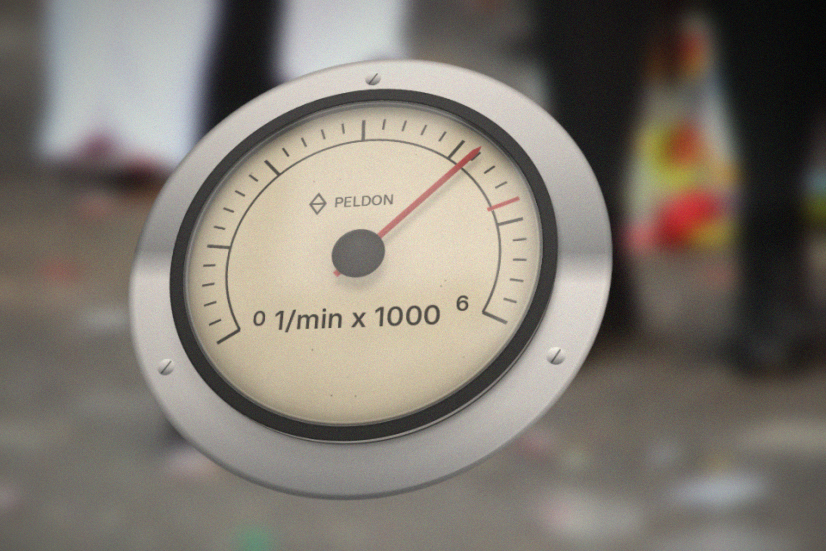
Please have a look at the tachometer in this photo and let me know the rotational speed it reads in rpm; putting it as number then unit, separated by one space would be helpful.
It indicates 4200 rpm
